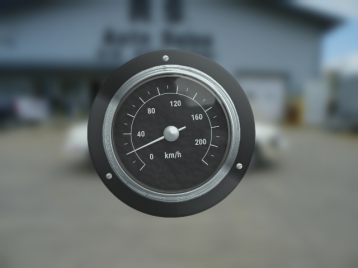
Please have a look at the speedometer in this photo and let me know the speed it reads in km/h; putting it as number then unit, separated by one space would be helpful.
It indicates 20 km/h
